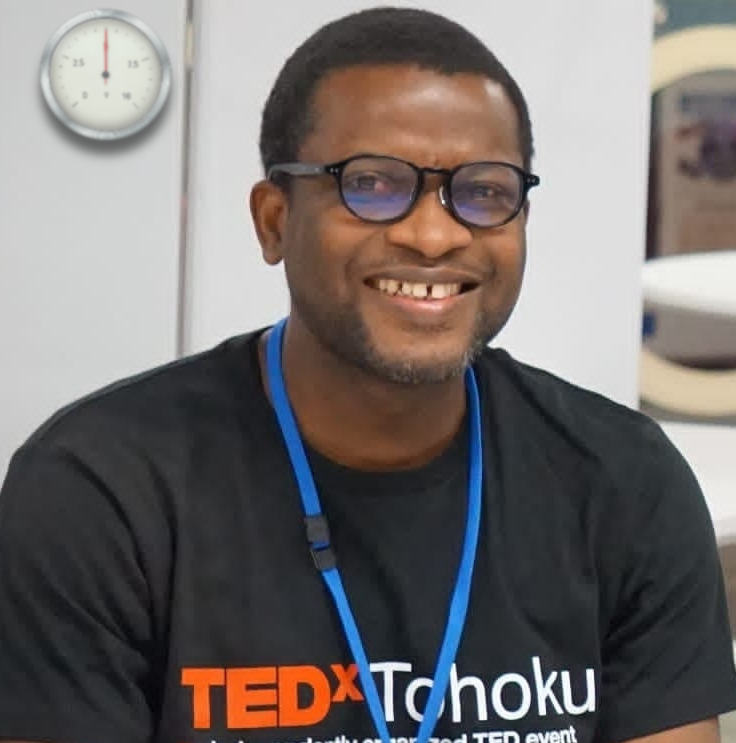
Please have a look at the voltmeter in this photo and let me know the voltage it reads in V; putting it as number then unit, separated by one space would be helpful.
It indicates 5 V
